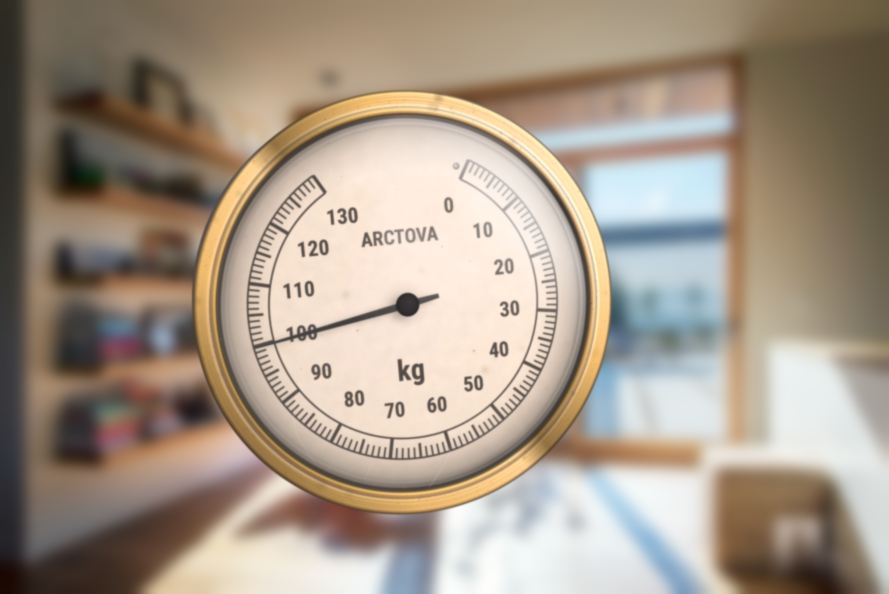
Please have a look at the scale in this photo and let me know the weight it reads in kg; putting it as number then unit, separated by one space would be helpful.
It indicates 100 kg
